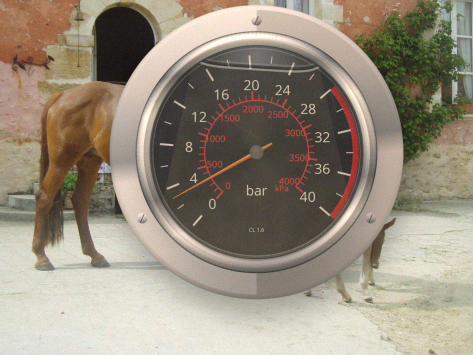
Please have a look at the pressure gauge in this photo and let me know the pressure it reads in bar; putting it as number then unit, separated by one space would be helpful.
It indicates 3 bar
